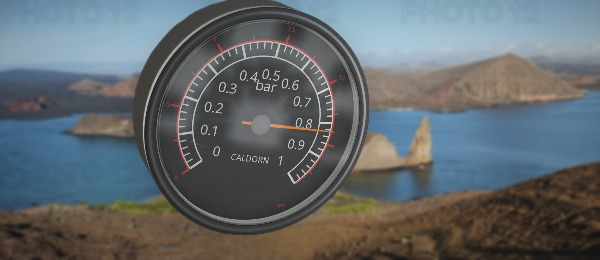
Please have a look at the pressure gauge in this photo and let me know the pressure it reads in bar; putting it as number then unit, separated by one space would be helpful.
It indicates 0.82 bar
